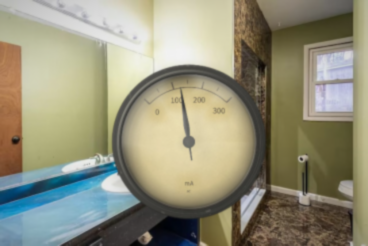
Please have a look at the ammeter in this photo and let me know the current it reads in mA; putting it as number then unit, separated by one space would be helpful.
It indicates 125 mA
